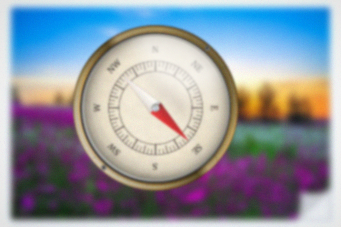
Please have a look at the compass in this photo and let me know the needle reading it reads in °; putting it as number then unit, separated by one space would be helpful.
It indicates 135 °
